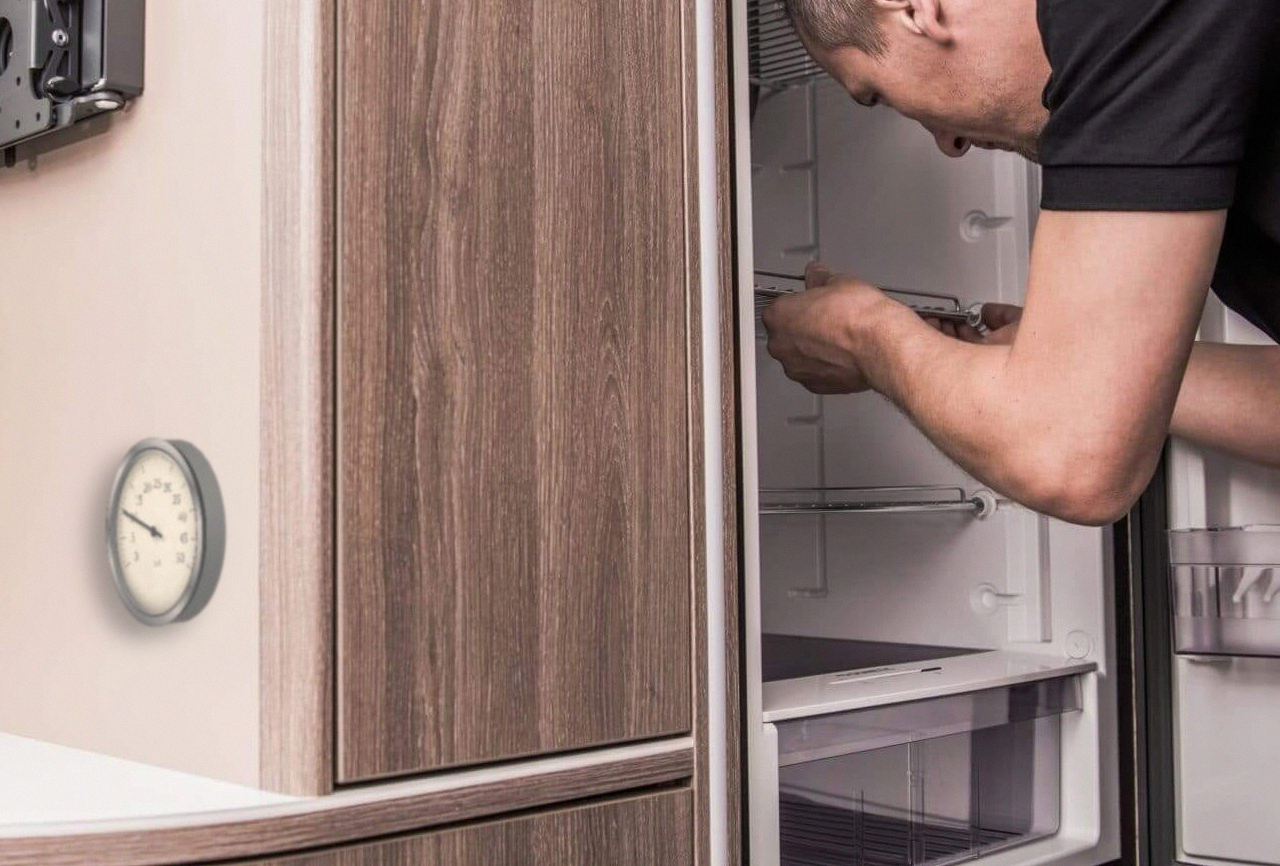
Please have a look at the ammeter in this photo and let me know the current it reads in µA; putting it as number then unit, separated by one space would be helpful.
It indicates 10 µA
